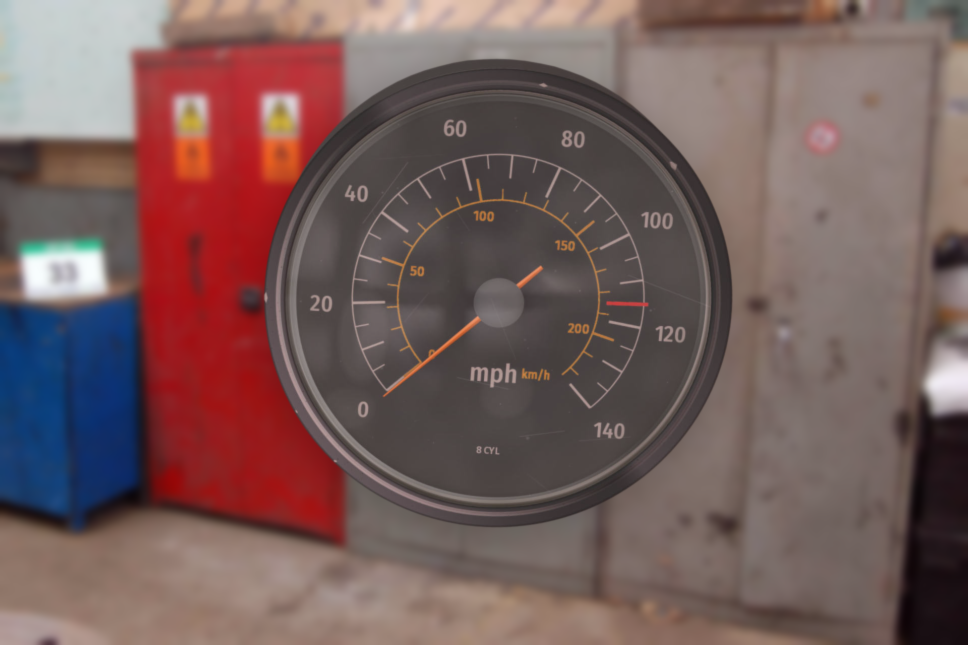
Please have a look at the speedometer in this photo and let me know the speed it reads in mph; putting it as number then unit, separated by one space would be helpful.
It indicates 0 mph
